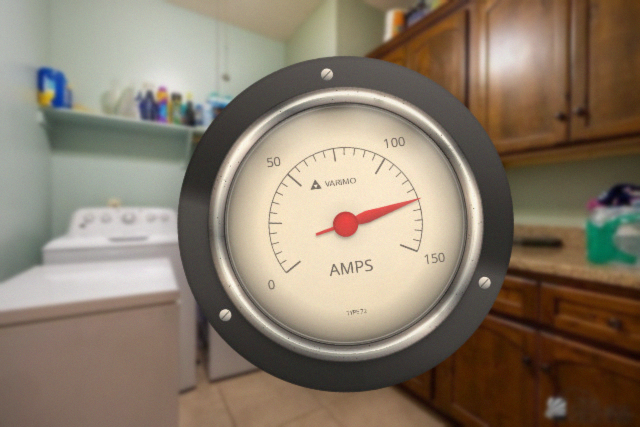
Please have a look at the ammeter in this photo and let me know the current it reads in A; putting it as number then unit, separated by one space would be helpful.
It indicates 125 A
